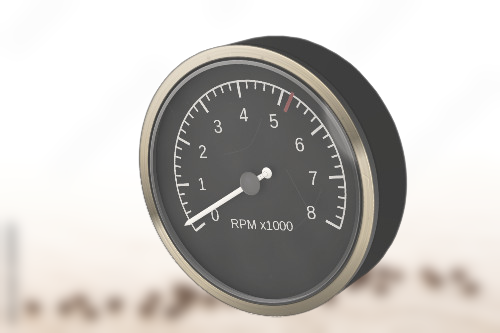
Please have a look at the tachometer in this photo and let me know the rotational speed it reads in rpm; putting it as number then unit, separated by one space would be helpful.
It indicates 200 rpm
